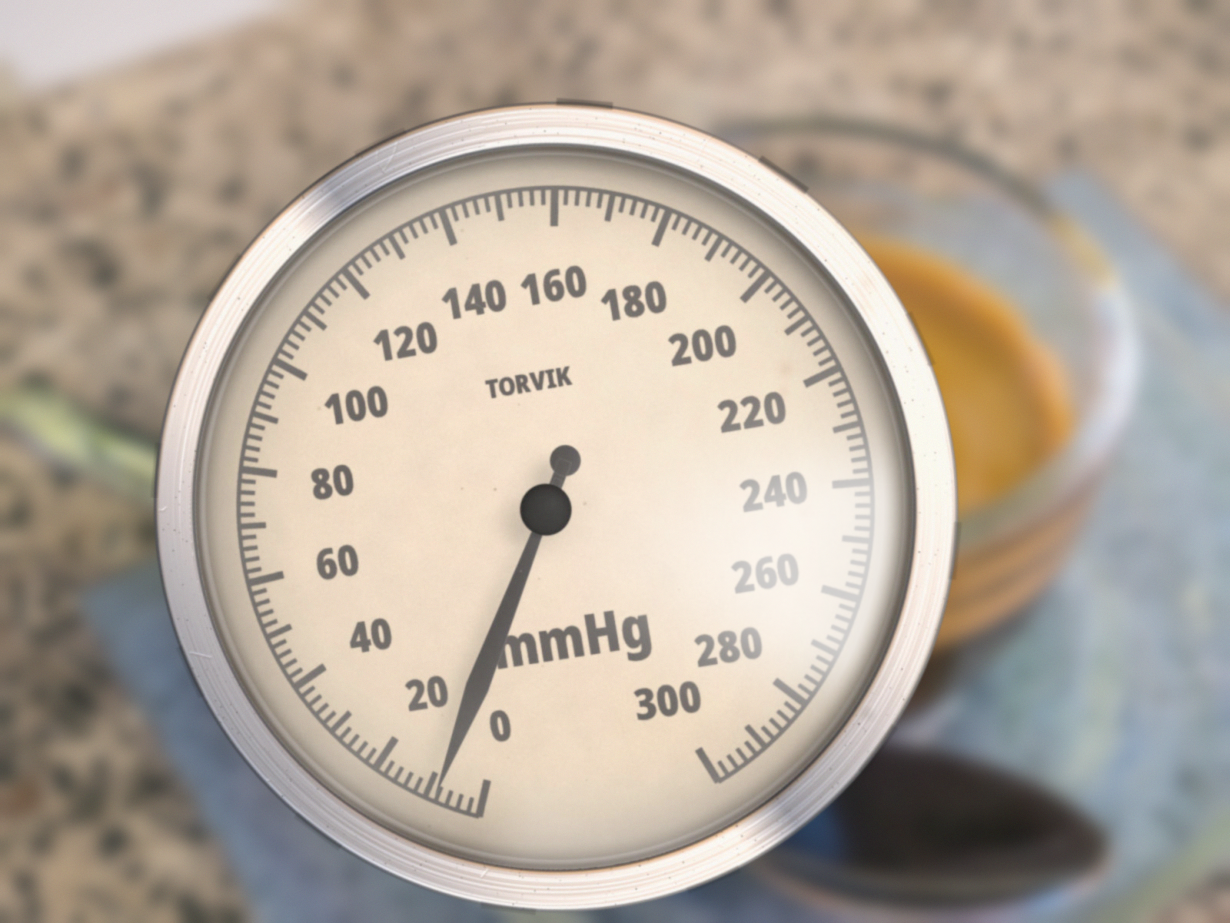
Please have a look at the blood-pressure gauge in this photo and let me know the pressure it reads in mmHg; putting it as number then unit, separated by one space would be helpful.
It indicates 8 mmHg
